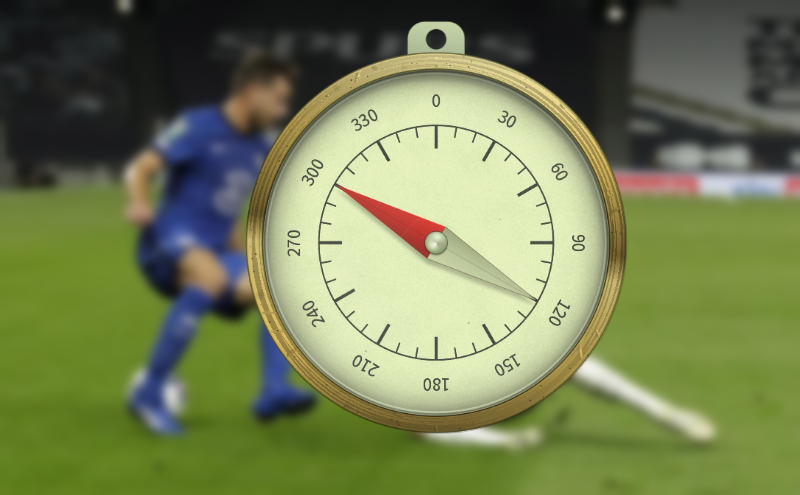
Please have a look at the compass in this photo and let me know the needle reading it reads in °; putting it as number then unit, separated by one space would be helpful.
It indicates 300 °
